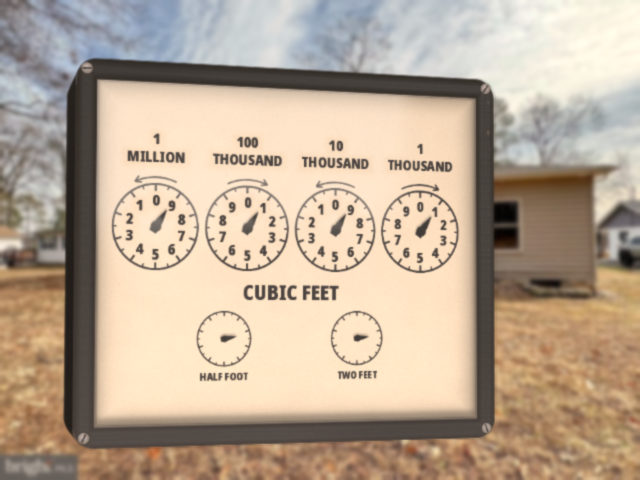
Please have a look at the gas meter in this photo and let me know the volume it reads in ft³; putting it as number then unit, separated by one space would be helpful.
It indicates 909100 ft³
